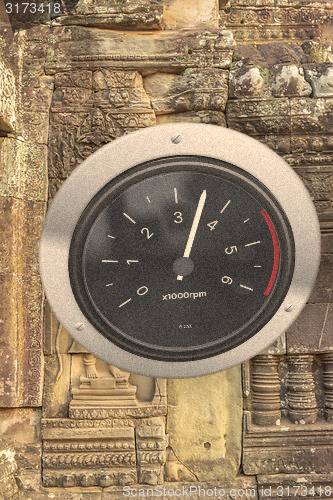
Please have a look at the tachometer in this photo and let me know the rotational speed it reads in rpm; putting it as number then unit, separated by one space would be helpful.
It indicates 3500 rpm
